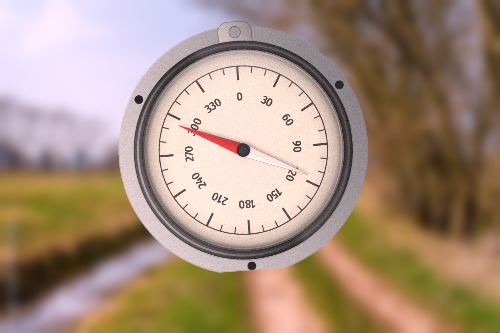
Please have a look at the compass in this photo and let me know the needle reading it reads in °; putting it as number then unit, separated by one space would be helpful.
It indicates 295 °
